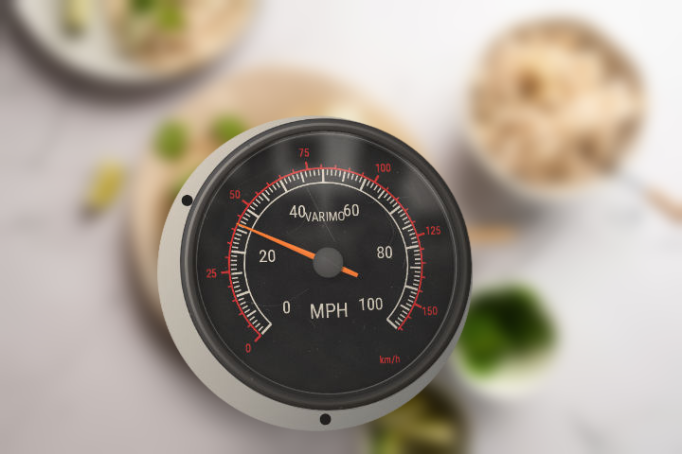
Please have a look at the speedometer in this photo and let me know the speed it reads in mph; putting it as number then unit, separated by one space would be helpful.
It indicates 26 mph
